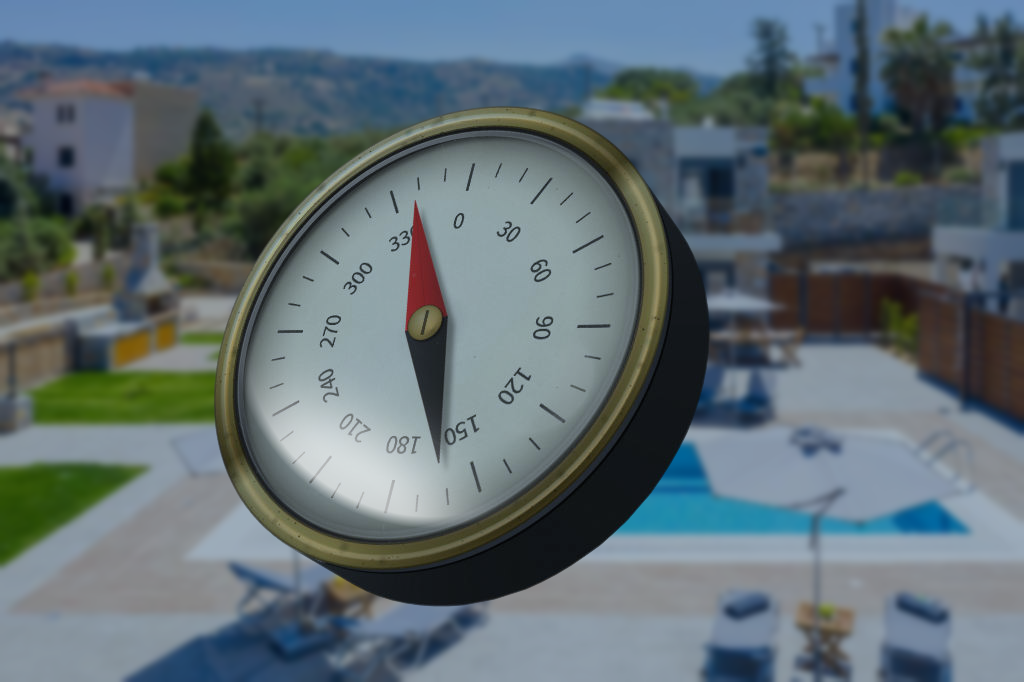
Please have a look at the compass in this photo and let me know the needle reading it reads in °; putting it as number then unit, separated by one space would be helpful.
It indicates 340 °
